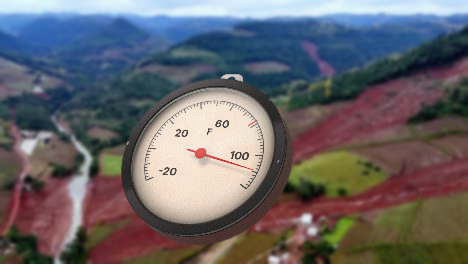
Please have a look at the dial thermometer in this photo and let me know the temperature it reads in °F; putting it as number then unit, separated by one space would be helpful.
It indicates 110 °F
